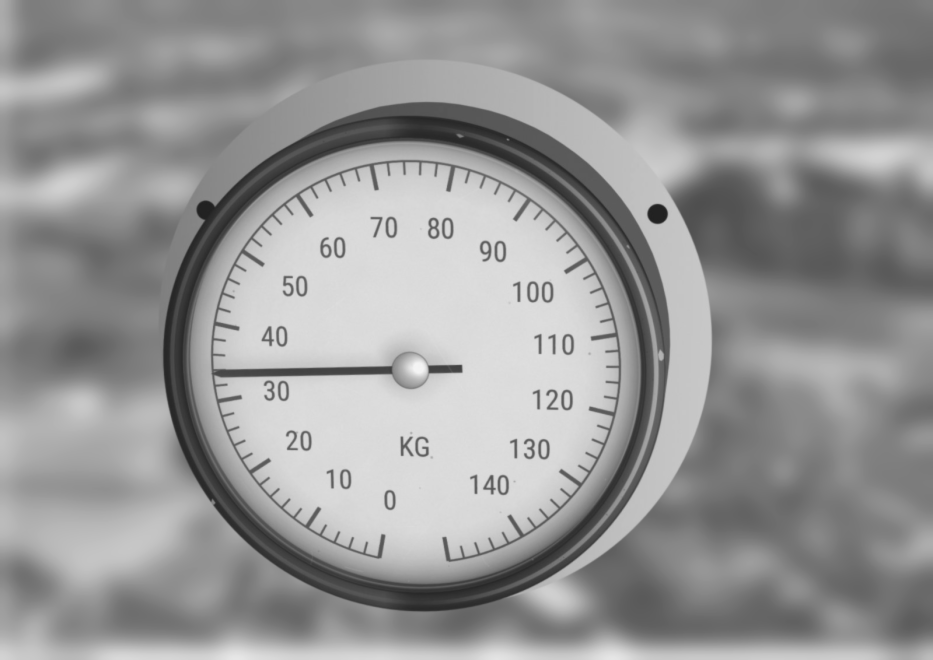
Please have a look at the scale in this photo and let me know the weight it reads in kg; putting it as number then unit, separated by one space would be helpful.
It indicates 34 kg
